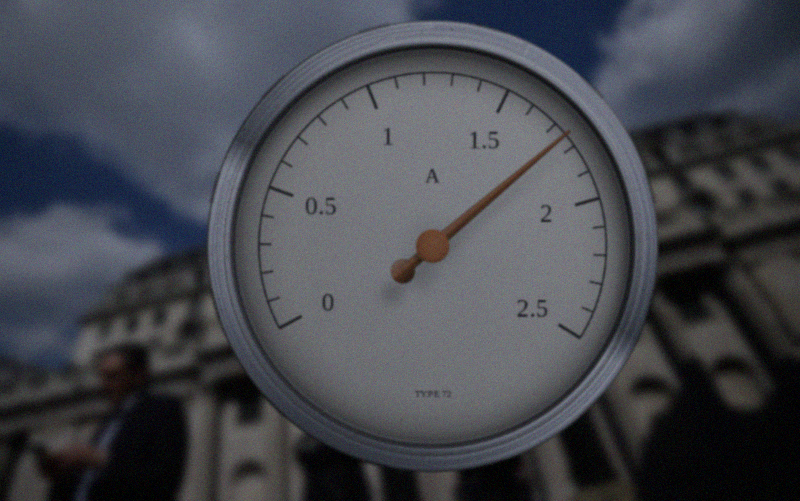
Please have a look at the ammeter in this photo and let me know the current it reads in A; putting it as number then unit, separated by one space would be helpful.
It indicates 1.75 A
